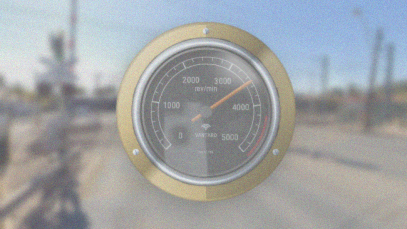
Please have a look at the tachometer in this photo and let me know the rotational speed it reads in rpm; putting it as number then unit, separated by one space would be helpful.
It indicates 3500 rpm
